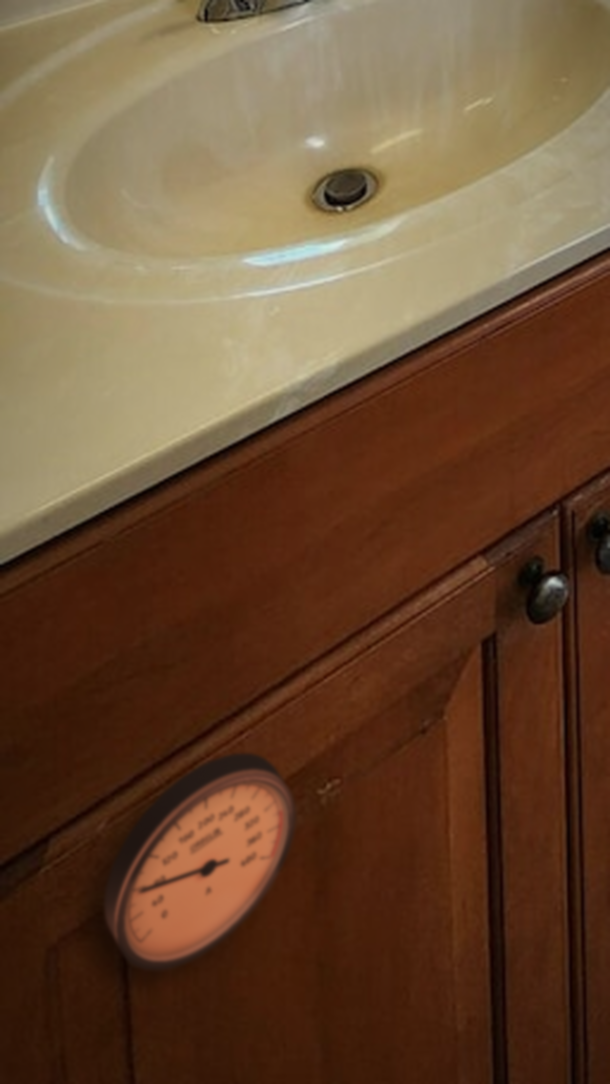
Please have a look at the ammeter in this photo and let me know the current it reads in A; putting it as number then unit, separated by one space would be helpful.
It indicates 80 A
